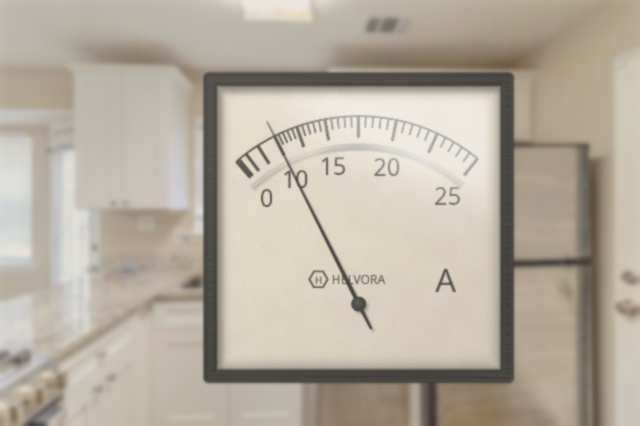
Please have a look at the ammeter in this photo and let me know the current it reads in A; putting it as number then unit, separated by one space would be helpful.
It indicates 10 A
